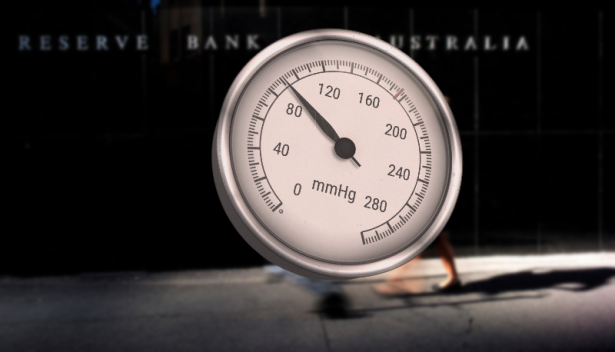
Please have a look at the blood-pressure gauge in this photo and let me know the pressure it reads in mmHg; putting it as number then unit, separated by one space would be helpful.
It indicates 90 mmHg
